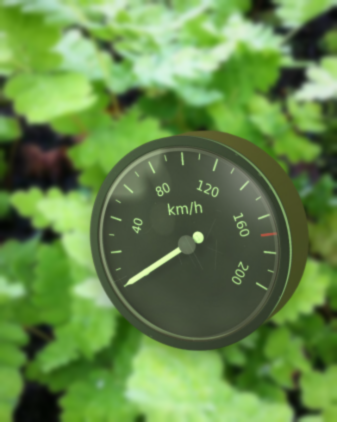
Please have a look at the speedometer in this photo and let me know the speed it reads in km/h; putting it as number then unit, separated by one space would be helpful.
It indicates 0 km/h
